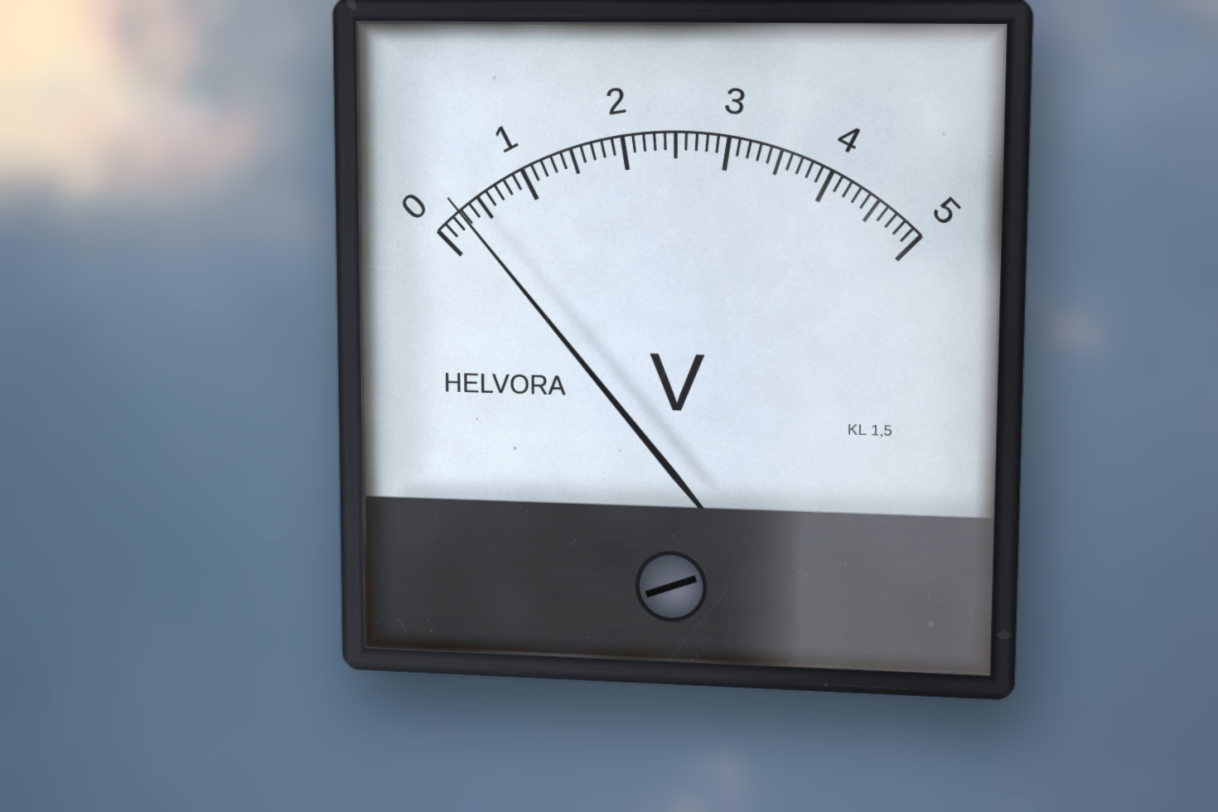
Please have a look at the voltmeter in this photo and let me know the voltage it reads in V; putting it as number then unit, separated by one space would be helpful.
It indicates 0.3 V
